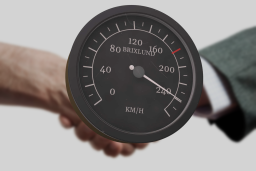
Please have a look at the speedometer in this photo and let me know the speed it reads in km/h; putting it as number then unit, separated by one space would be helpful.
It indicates 240 km/h
